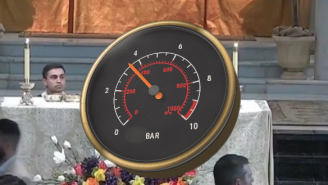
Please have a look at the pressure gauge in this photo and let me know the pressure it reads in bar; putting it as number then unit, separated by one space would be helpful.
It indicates 3.5 bar
